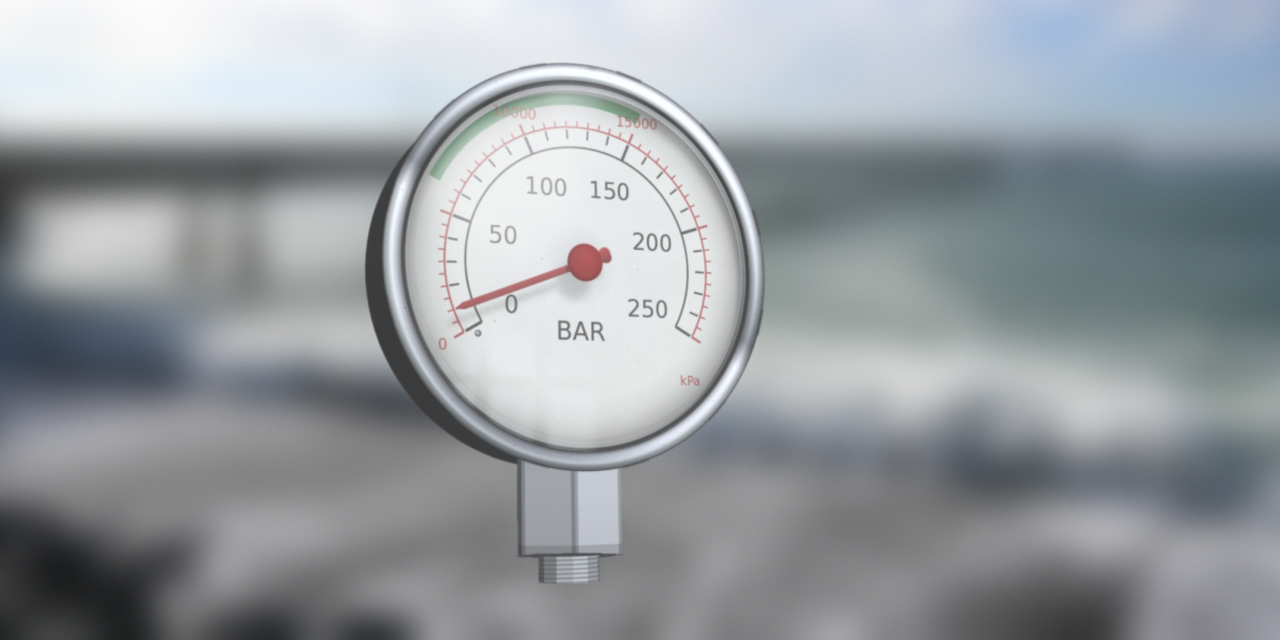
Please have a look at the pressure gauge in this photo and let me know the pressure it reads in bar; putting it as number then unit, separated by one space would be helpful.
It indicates 10 bar
